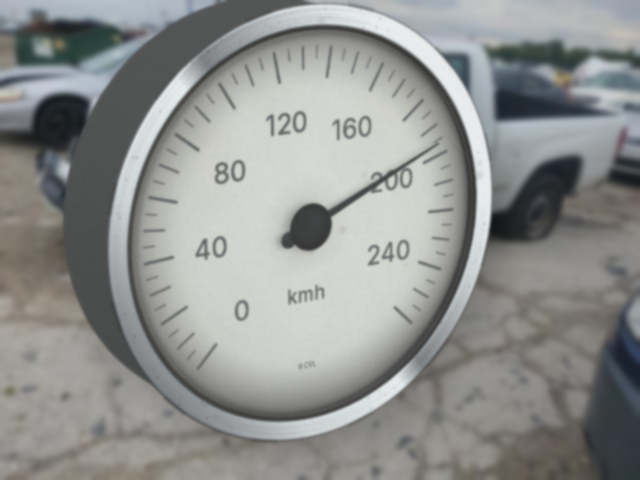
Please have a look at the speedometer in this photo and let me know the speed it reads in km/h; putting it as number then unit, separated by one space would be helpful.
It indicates 195 km/h
